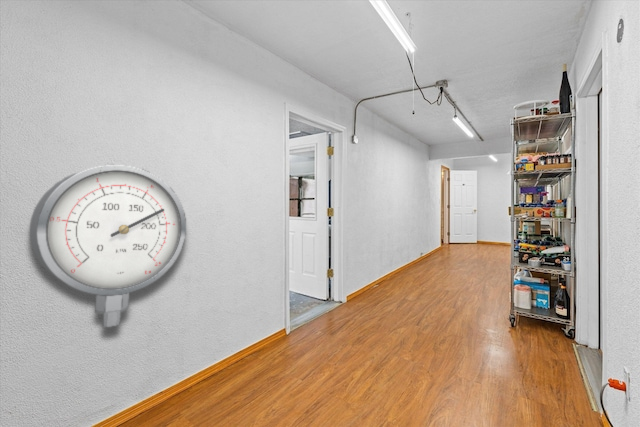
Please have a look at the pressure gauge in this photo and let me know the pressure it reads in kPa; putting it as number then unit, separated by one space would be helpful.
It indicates 180 kPa
